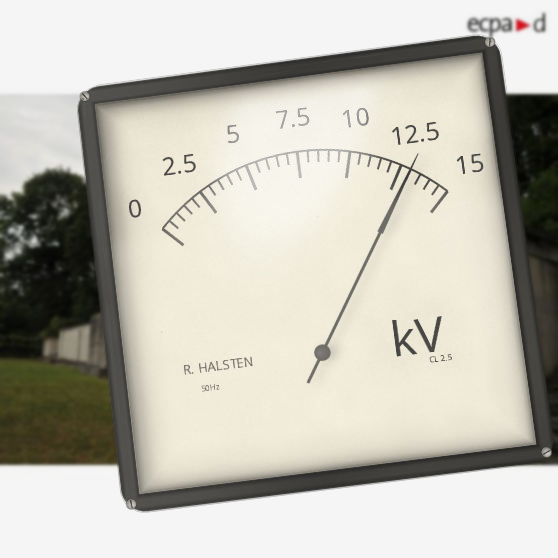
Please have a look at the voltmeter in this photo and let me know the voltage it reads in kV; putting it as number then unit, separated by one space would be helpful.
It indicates 13 kV
